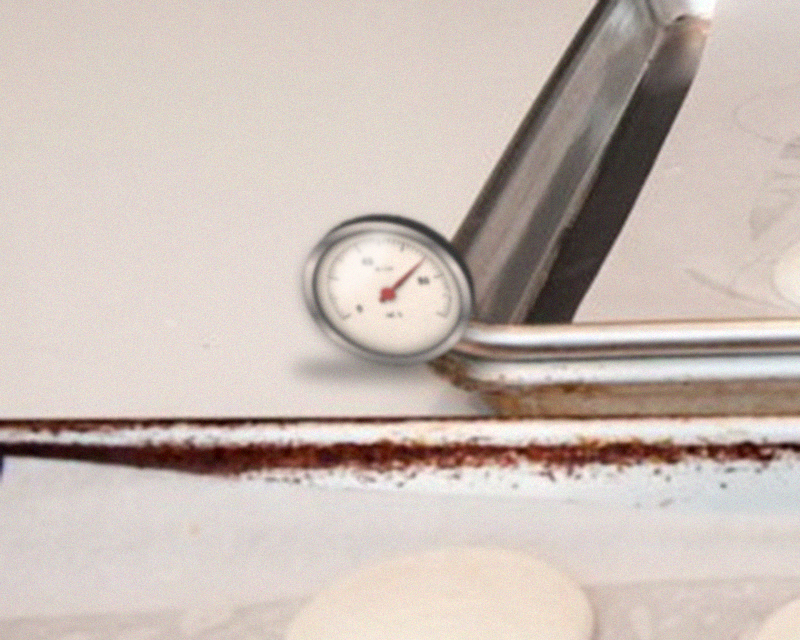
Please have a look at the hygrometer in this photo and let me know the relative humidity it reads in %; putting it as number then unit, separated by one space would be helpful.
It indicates 70 %
